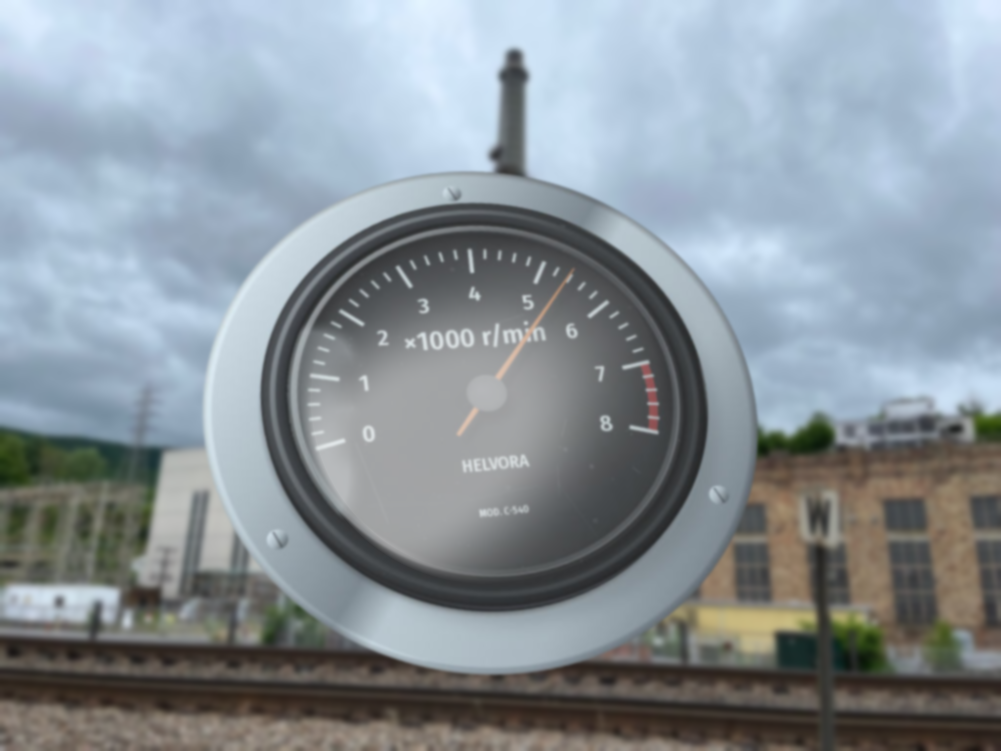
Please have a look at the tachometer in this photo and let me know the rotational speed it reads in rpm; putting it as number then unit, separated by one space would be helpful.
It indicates 5400 rpm
